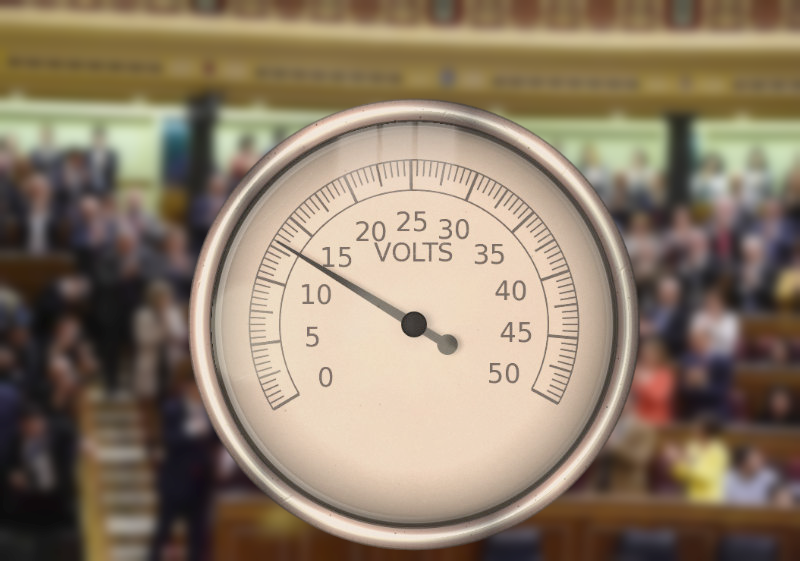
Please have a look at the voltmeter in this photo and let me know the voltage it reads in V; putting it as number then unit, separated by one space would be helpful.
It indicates 13 V
